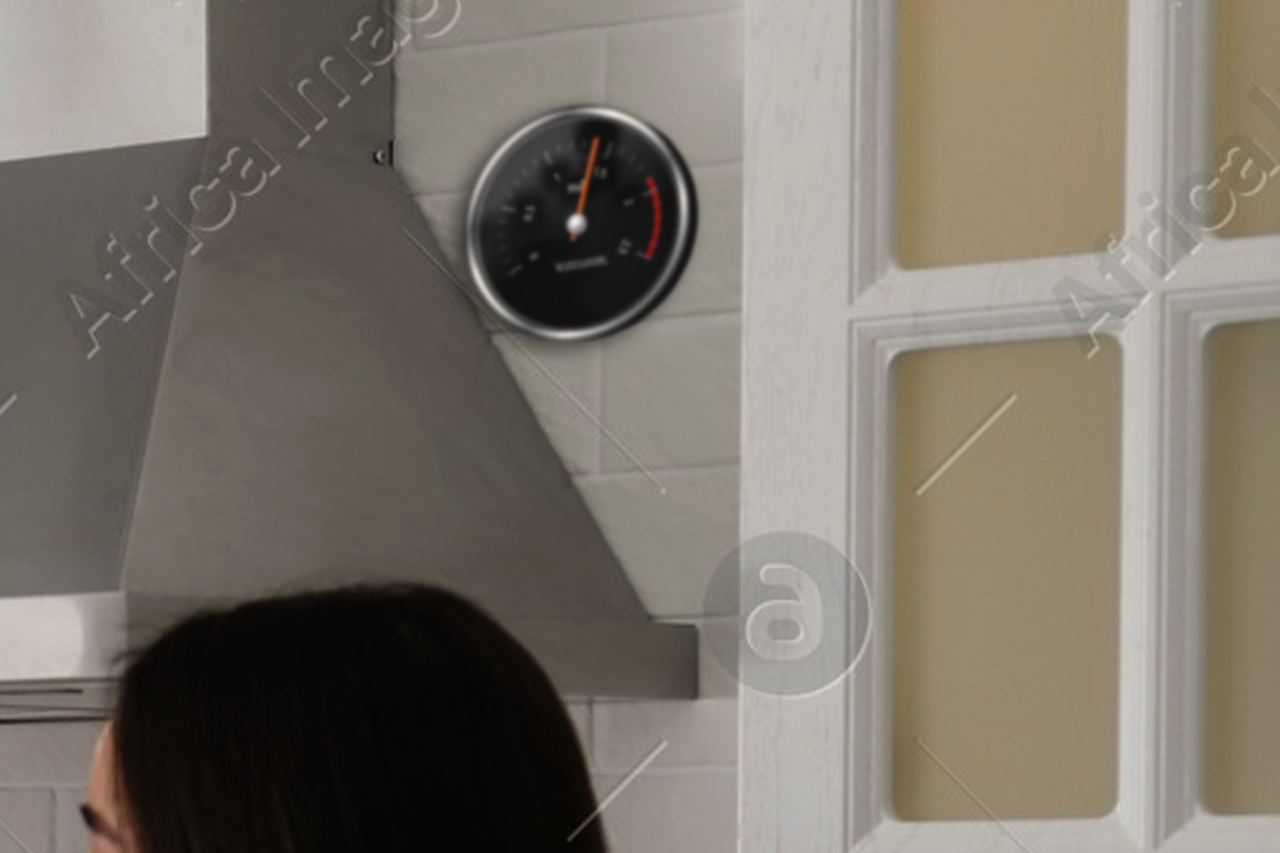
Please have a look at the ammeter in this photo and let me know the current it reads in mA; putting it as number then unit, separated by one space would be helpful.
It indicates 1.4 mA
